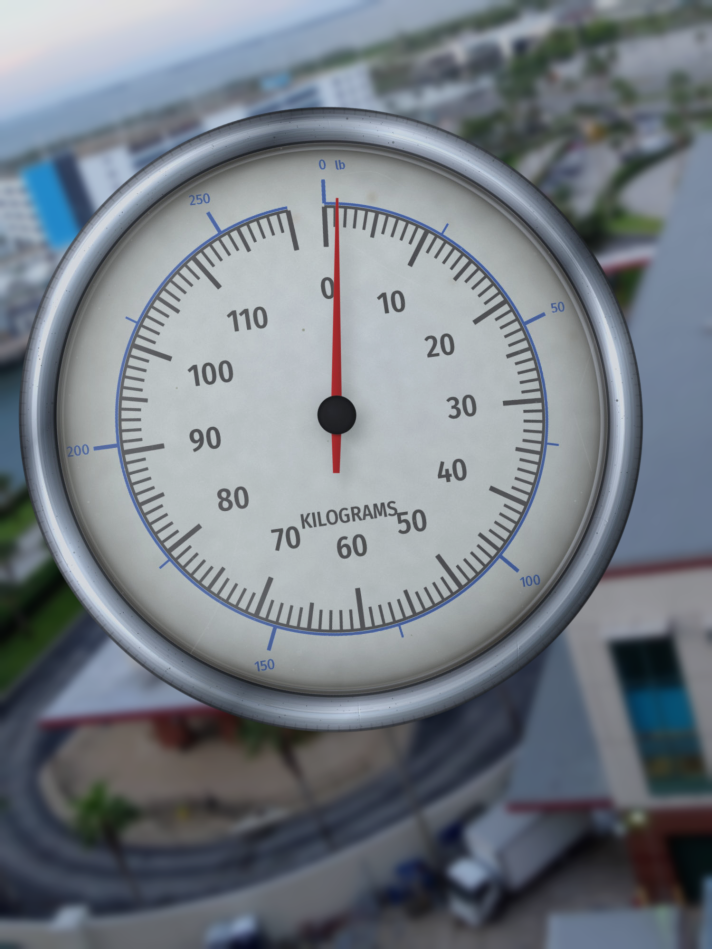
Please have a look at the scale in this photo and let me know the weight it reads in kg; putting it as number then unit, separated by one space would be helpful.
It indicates 1 kg
